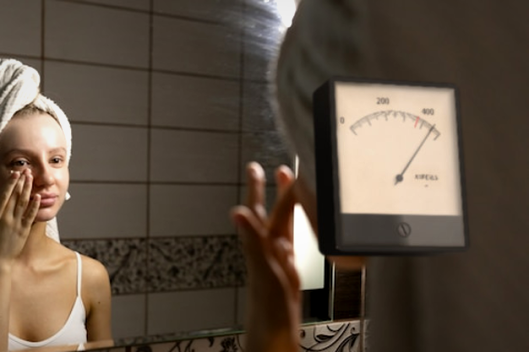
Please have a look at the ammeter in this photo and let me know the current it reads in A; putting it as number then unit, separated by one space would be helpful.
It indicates 450 A
